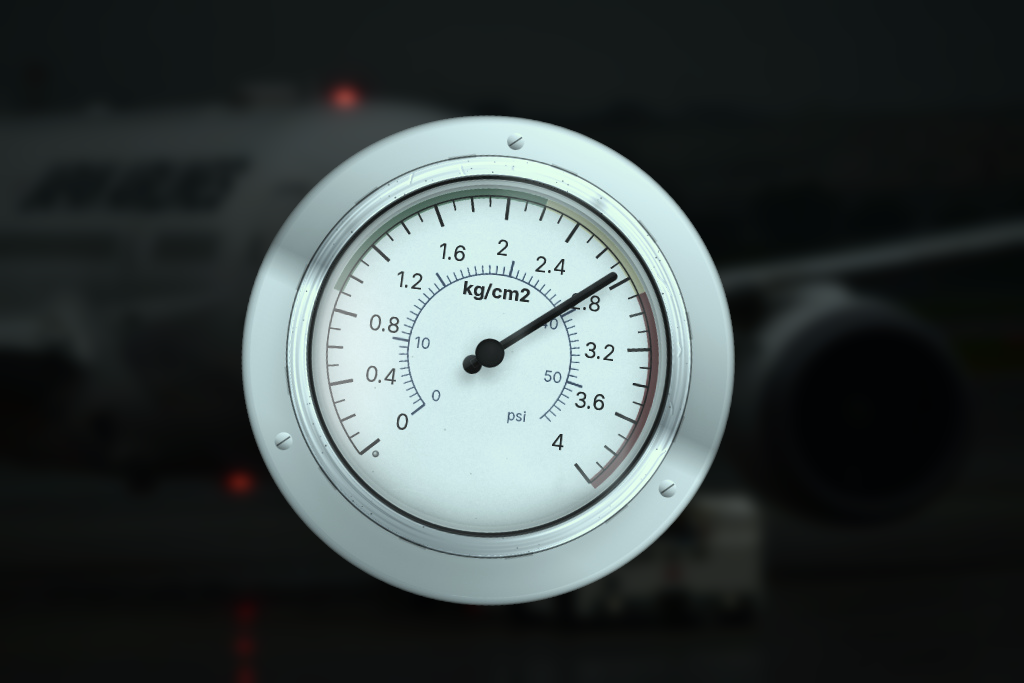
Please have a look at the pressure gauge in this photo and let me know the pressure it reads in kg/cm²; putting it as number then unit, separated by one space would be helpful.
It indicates 2.75 kg/cm²
